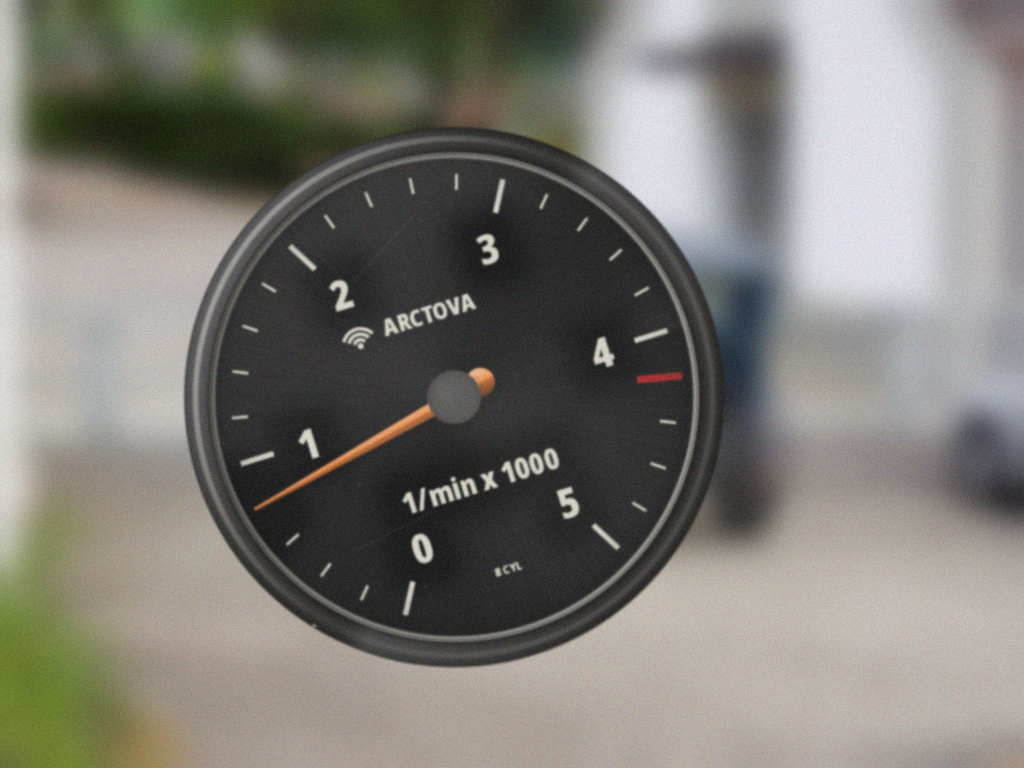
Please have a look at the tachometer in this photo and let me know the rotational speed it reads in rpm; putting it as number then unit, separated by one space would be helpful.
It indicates 800 rpm
